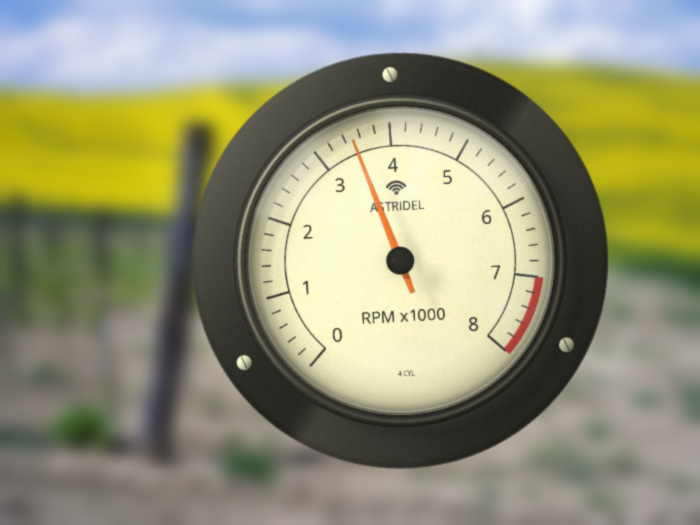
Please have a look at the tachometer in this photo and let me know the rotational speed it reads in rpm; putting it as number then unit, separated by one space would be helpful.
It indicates 3500 rpm
